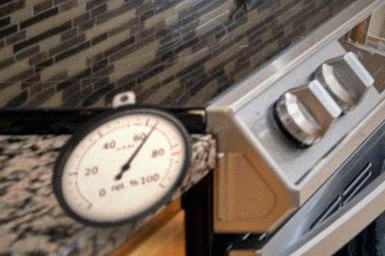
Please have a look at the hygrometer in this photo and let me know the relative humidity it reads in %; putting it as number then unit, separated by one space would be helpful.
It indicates 64 %
